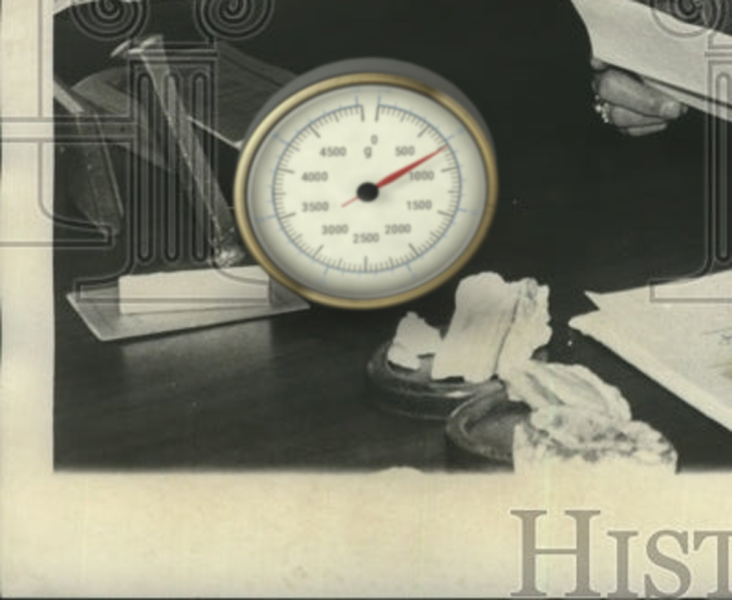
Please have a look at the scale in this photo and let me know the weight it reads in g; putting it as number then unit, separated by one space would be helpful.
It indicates 750 g
